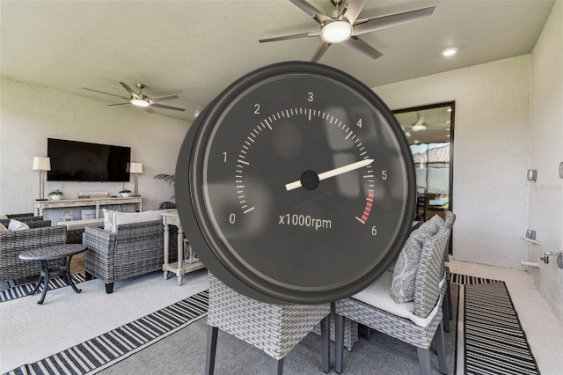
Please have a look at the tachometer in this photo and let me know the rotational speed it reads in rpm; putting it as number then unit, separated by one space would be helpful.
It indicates 4700 rpm
